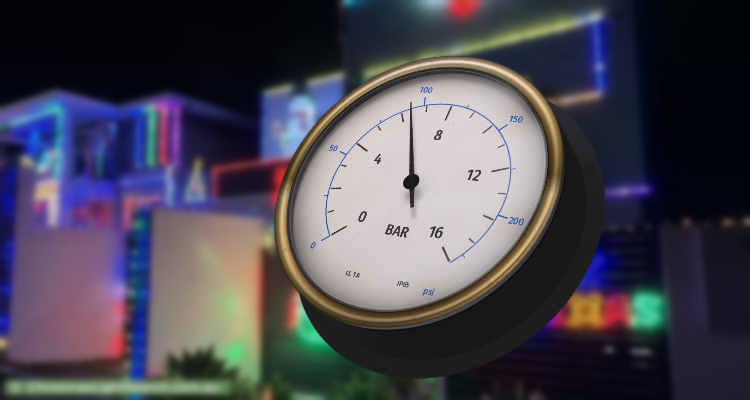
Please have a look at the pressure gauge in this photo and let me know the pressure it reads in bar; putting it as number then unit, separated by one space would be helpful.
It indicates 6.5 bar
